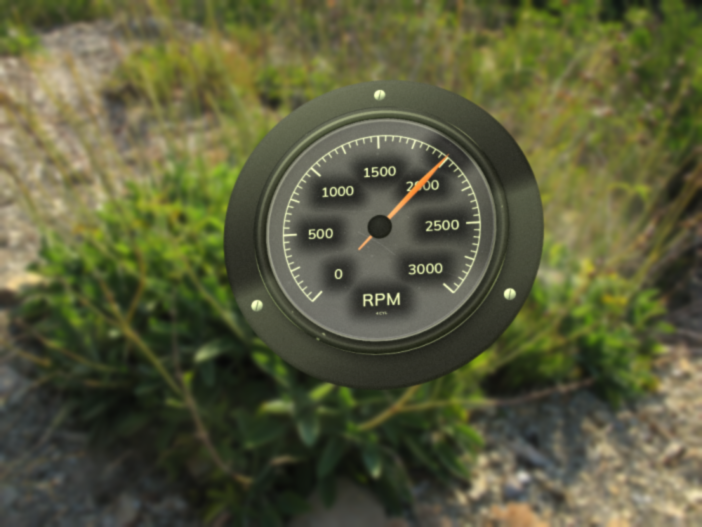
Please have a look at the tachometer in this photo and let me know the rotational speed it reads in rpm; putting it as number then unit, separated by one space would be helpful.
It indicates 2000 rpm
